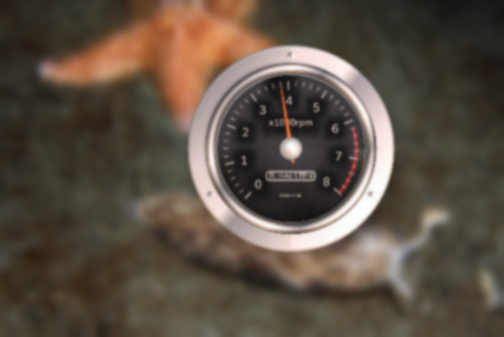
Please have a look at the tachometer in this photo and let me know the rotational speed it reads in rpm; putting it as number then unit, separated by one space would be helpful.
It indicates 3800 rpm
